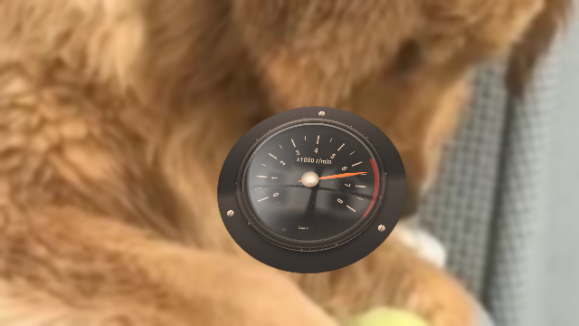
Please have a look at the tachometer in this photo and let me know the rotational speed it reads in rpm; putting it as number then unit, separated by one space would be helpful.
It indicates 6500 rpm
